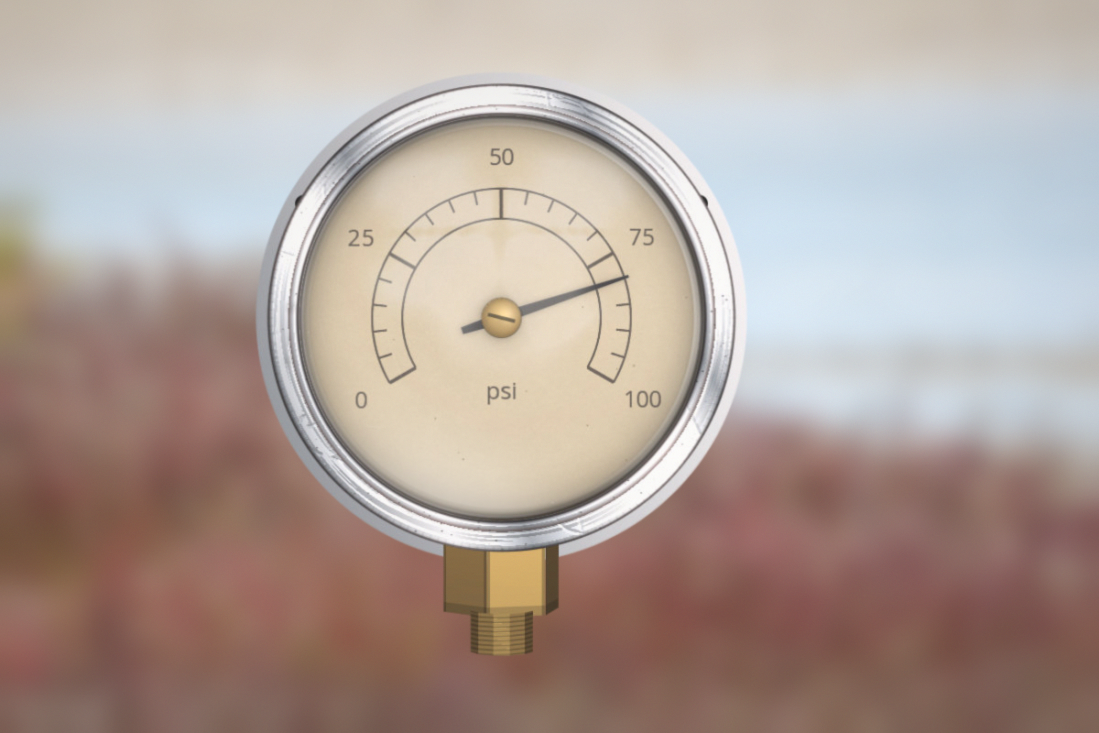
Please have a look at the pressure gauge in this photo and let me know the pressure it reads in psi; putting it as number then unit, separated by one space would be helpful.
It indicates 80 psi
